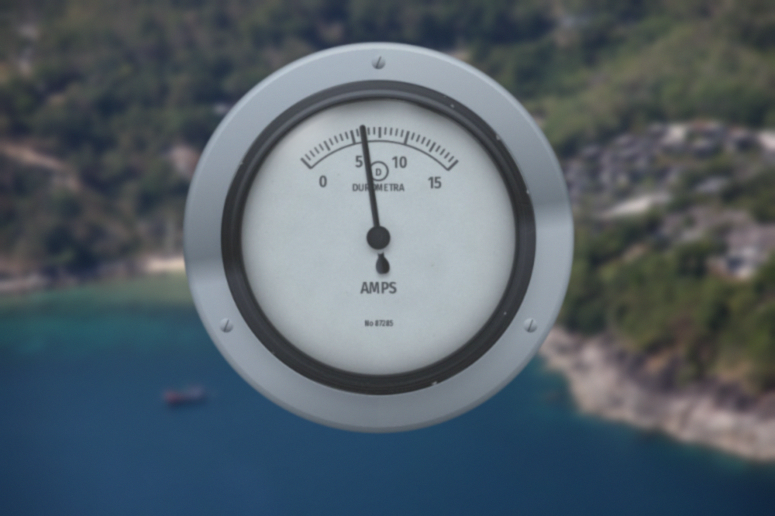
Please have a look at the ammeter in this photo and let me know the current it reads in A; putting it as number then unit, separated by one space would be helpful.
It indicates 6 A
